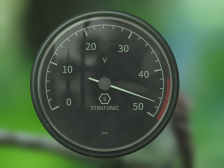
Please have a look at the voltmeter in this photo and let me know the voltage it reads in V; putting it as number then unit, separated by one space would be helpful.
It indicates 47 V
